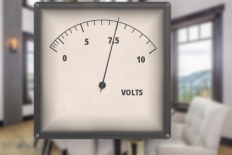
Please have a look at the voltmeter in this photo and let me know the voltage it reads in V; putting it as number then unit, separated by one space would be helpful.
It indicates 7.5 V
